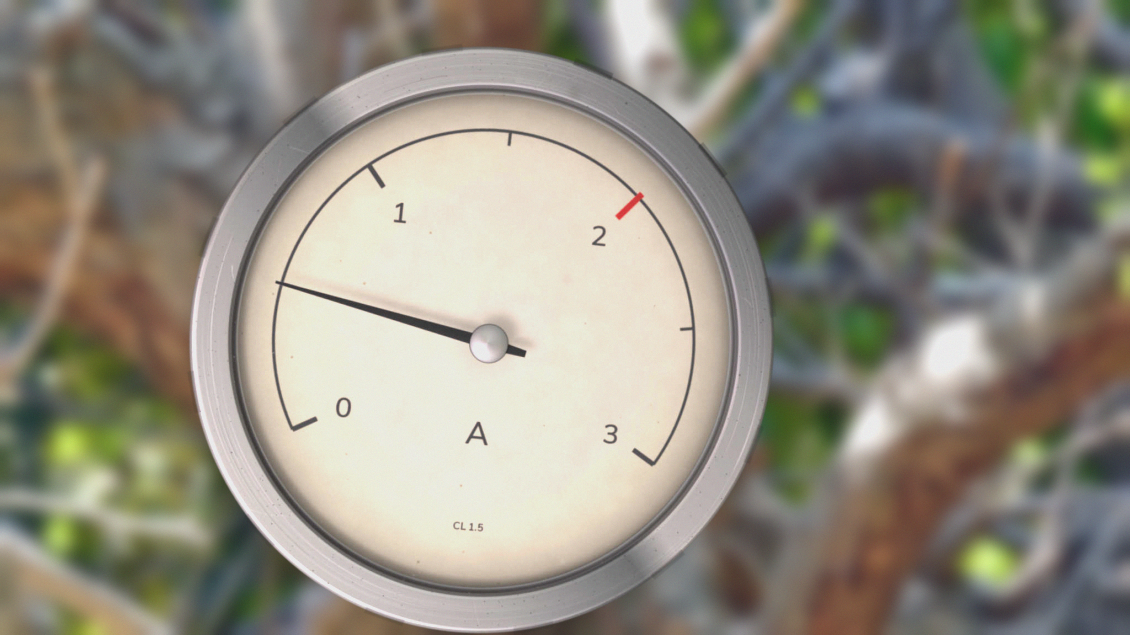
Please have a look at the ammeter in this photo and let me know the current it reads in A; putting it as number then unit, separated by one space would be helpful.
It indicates 0.5 A
